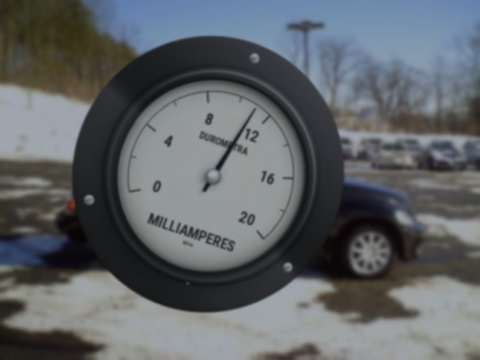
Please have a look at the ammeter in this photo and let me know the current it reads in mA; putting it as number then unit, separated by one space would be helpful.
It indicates 11 mA
